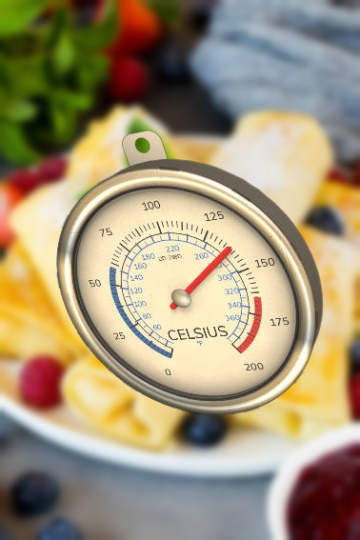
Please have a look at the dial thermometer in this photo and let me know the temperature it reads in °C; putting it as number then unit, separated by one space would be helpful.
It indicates 137.5 °C
